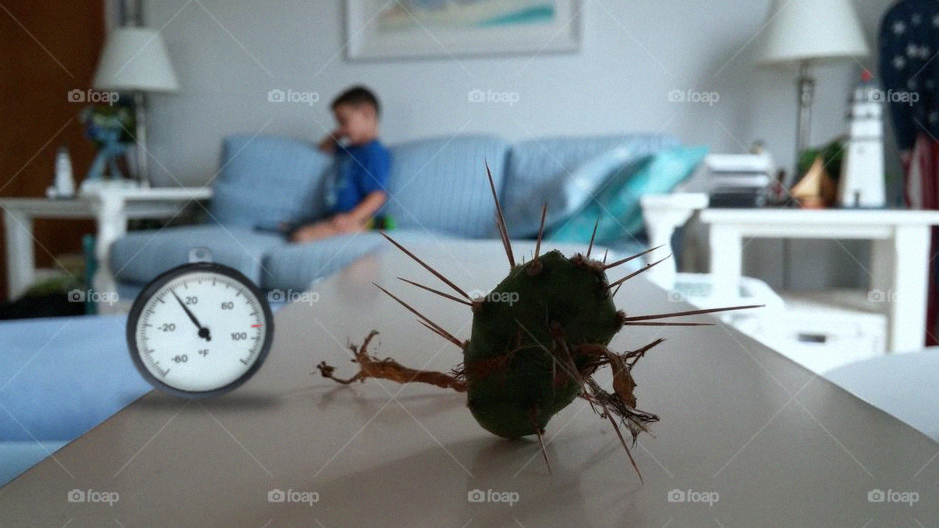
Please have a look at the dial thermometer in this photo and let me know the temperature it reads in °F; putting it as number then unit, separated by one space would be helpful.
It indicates 10 °F
